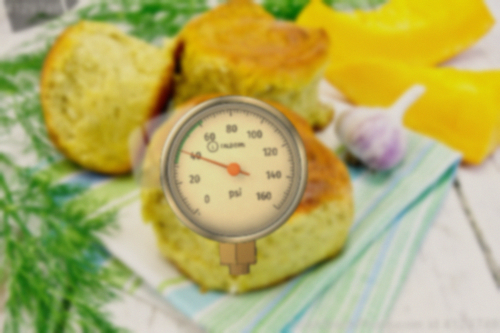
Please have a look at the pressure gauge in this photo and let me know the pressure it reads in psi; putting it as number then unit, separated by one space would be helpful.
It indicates 40 psi
